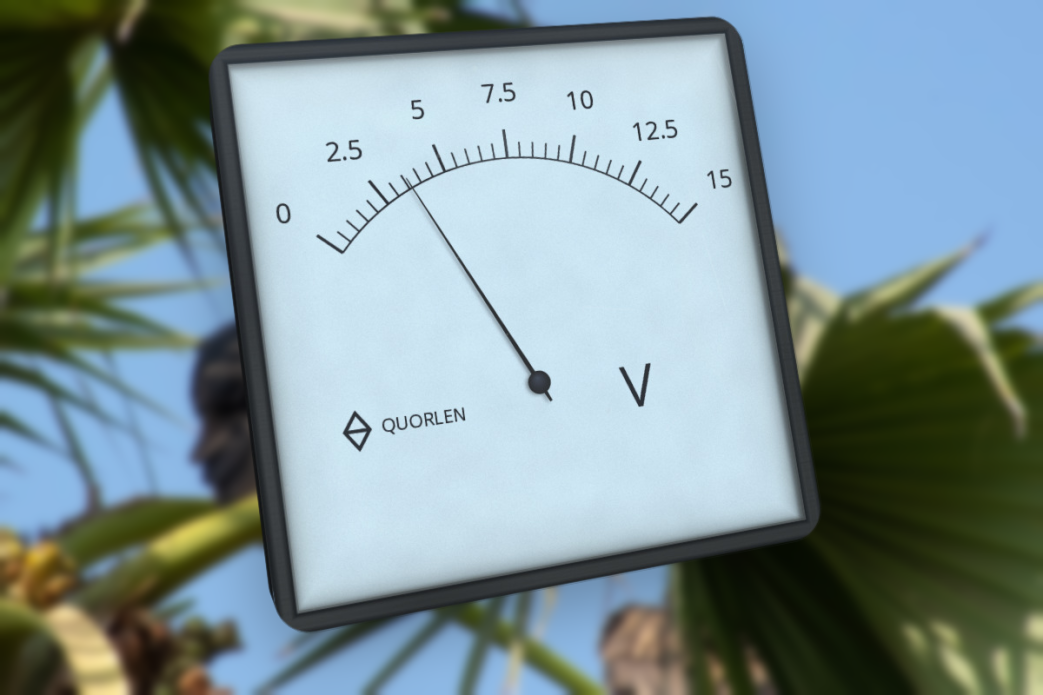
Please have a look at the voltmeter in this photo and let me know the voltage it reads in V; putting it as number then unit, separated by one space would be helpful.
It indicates 3.5 V
